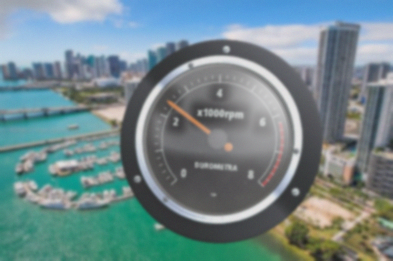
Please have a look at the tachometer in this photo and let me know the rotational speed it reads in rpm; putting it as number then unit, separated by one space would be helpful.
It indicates 2400 rpm
